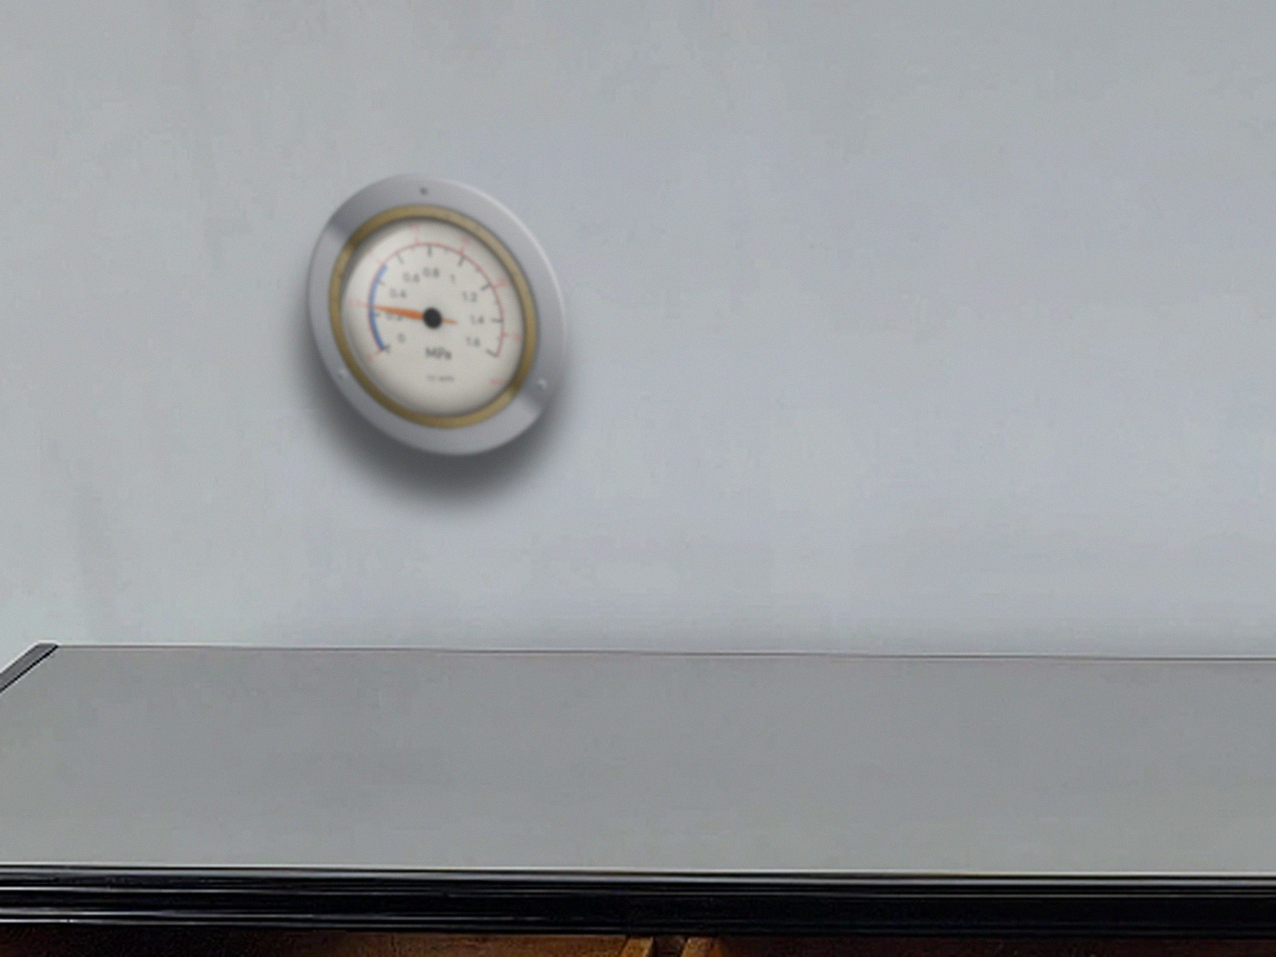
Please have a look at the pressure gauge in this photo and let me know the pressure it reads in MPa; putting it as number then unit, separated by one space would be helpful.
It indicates 0.25 MPa
